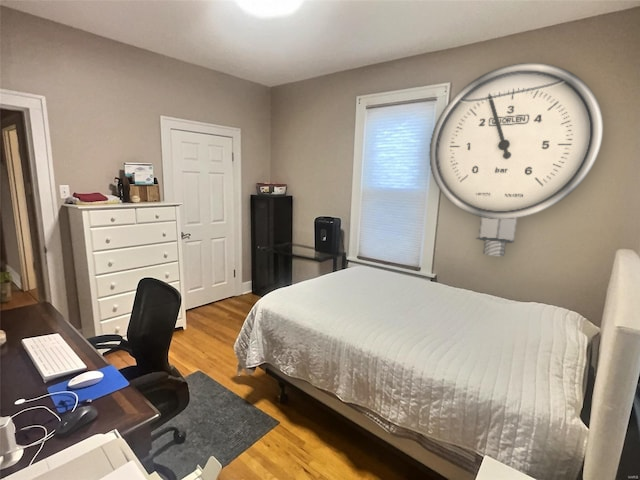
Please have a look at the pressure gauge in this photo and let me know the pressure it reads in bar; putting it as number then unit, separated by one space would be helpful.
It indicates 2.5 bar
